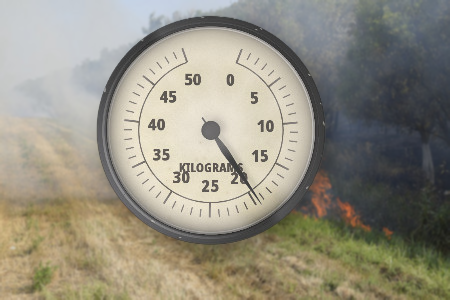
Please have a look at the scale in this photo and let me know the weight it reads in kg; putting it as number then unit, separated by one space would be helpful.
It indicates 19.5 kg
